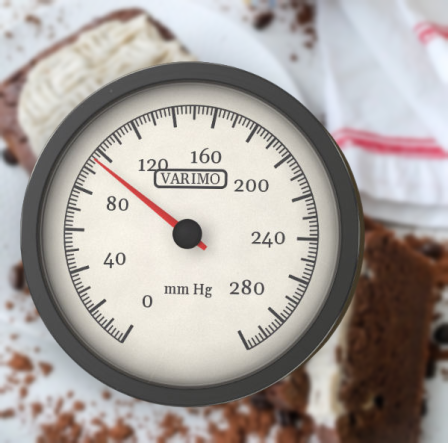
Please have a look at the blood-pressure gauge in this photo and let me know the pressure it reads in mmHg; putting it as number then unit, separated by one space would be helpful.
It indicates 96 mmHg
